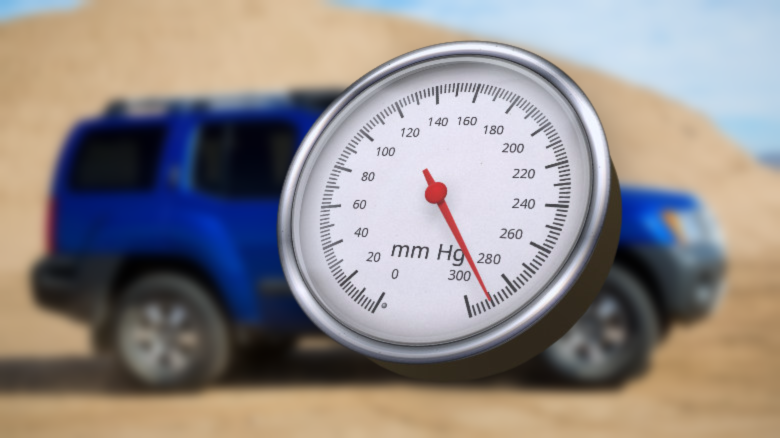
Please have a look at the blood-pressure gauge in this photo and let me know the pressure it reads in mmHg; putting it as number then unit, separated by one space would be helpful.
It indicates 290 mmHg
